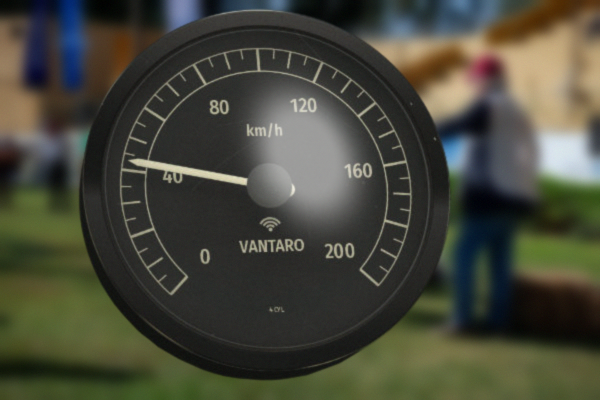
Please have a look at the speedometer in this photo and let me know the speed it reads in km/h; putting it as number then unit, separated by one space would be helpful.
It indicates 42.5 km/h
